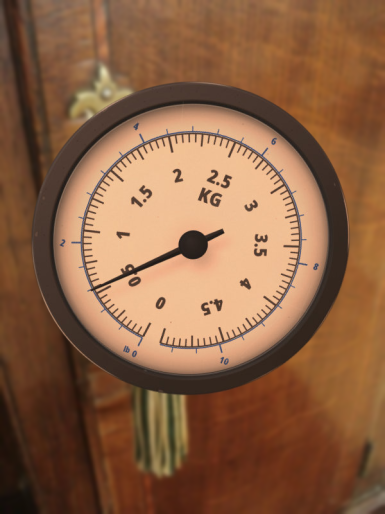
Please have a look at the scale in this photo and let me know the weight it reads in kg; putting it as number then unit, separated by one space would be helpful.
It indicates 0.55 kg
